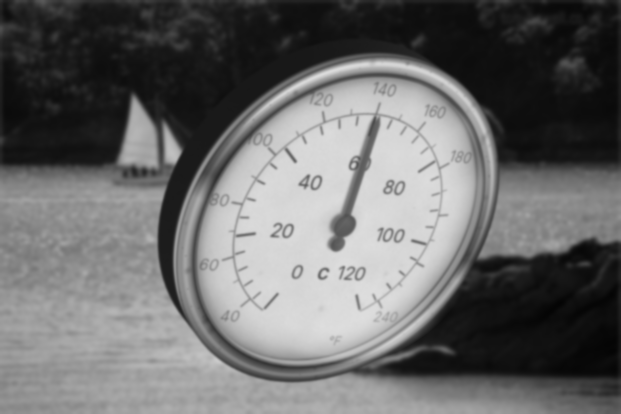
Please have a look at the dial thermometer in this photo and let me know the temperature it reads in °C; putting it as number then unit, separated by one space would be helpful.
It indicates 60 °C
